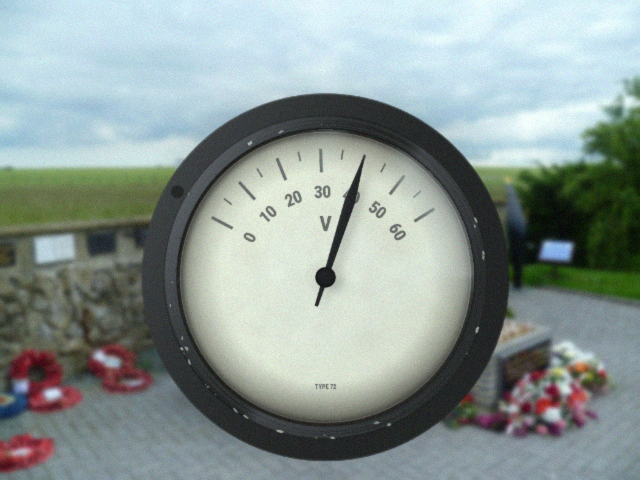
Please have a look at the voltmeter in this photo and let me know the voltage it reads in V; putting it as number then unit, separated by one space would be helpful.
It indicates 40 V
